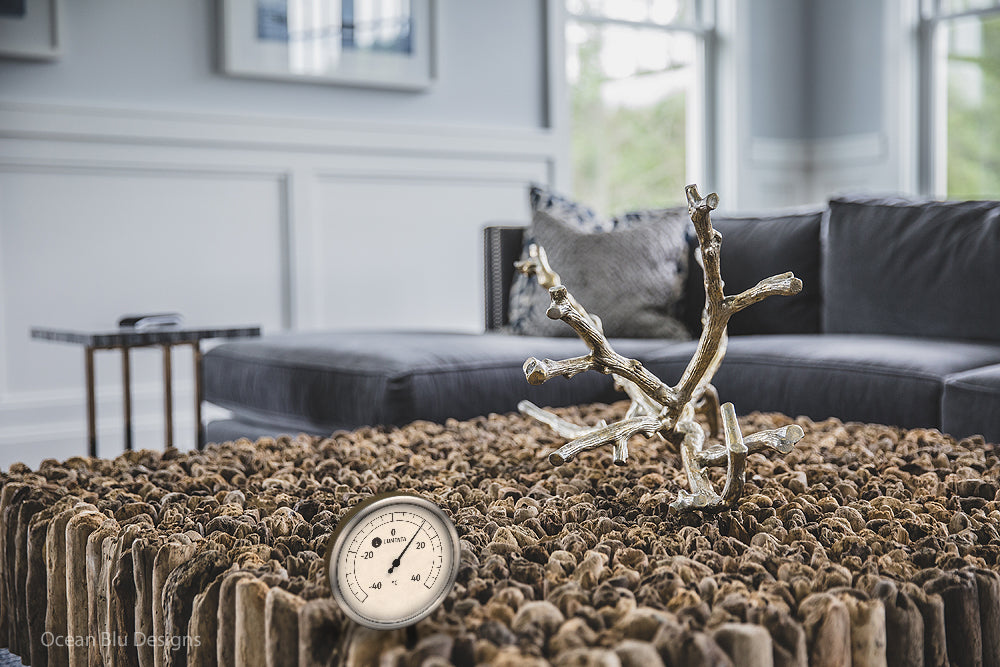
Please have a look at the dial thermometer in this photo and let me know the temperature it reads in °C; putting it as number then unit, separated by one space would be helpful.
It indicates 12 °C
